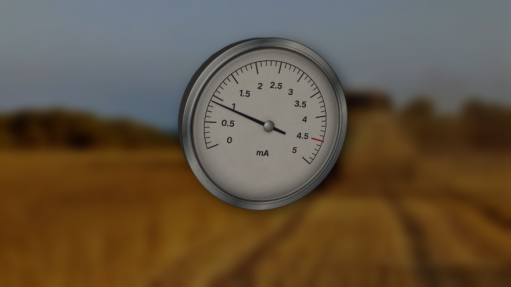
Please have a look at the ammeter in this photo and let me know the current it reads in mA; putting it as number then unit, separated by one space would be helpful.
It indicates 0.9 mA
